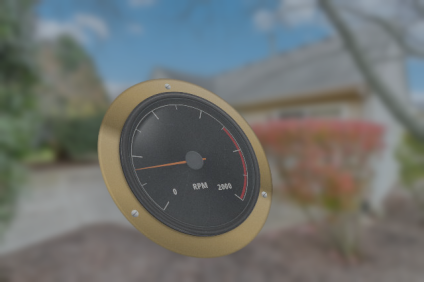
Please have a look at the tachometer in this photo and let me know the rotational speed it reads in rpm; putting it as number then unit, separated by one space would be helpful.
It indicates 300 rpm
